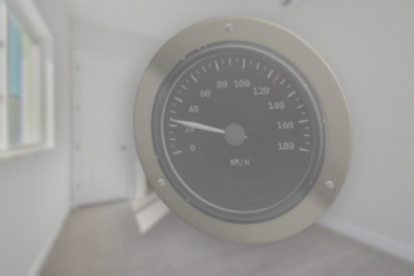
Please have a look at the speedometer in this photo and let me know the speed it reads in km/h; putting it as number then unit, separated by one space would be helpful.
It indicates 25 km/h
